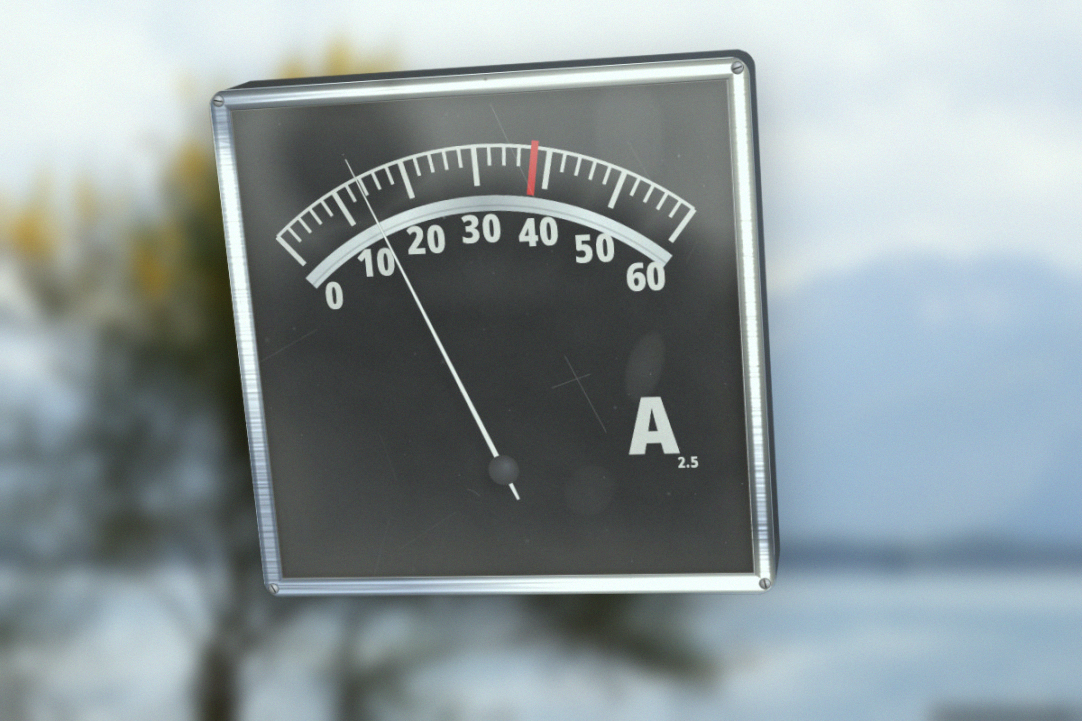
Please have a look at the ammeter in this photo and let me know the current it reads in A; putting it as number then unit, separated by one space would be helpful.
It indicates 14 A
